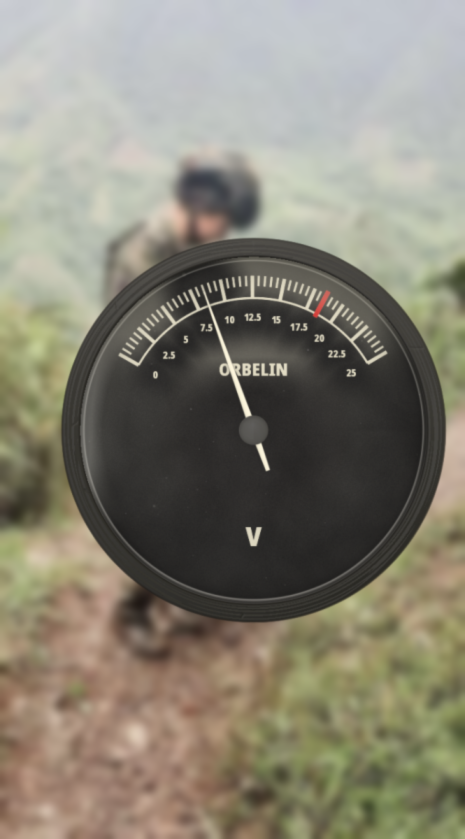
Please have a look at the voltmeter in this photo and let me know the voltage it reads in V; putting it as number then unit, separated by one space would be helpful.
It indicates 8.5 V
